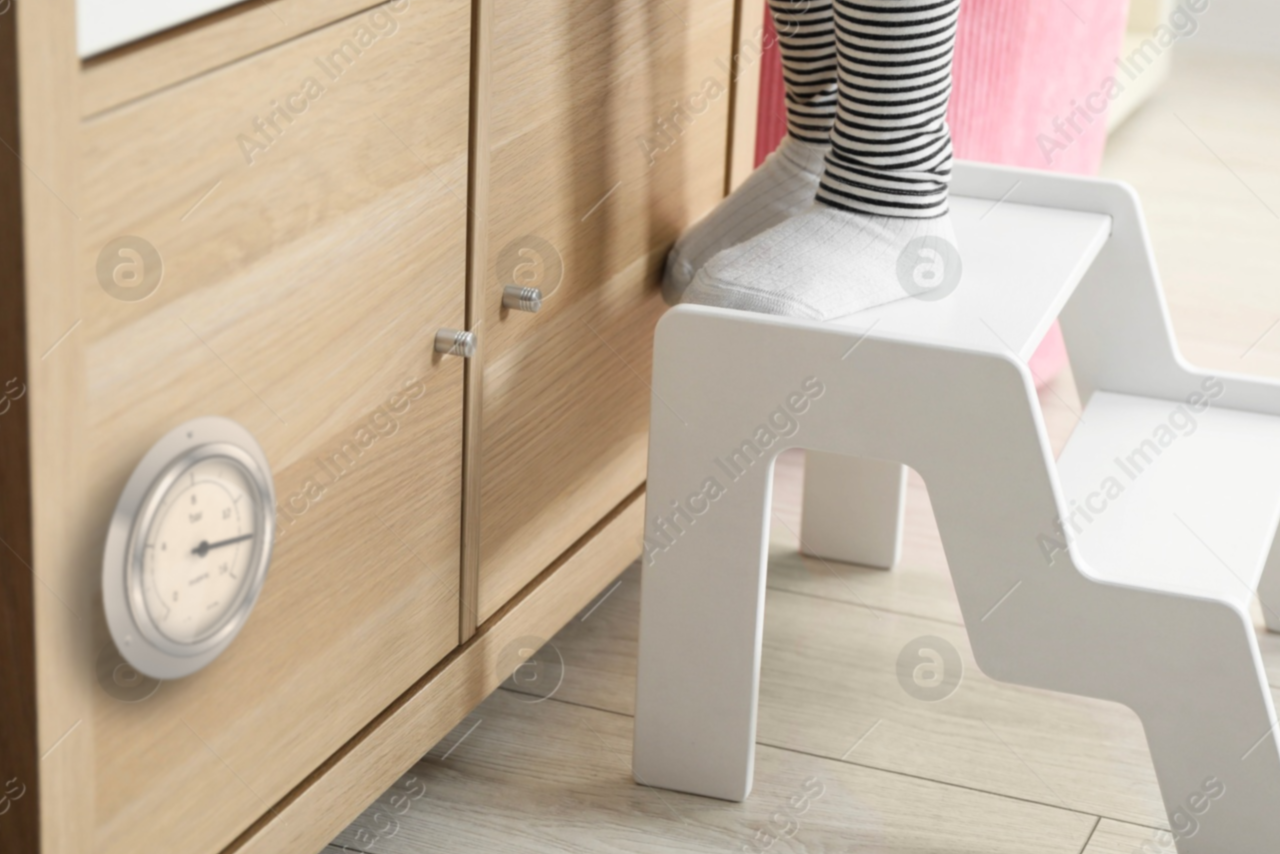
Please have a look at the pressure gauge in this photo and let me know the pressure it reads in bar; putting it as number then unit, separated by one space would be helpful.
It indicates 14 bar
